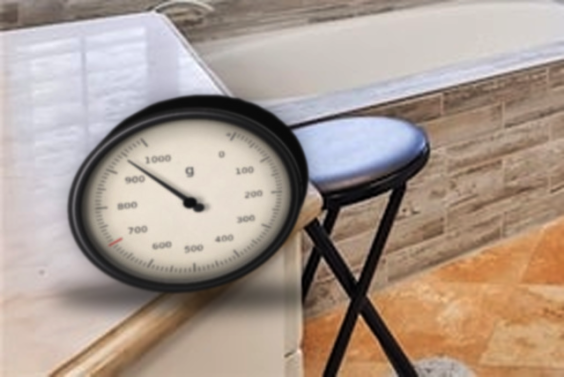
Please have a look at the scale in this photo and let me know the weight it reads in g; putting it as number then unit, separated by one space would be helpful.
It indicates 950 g
